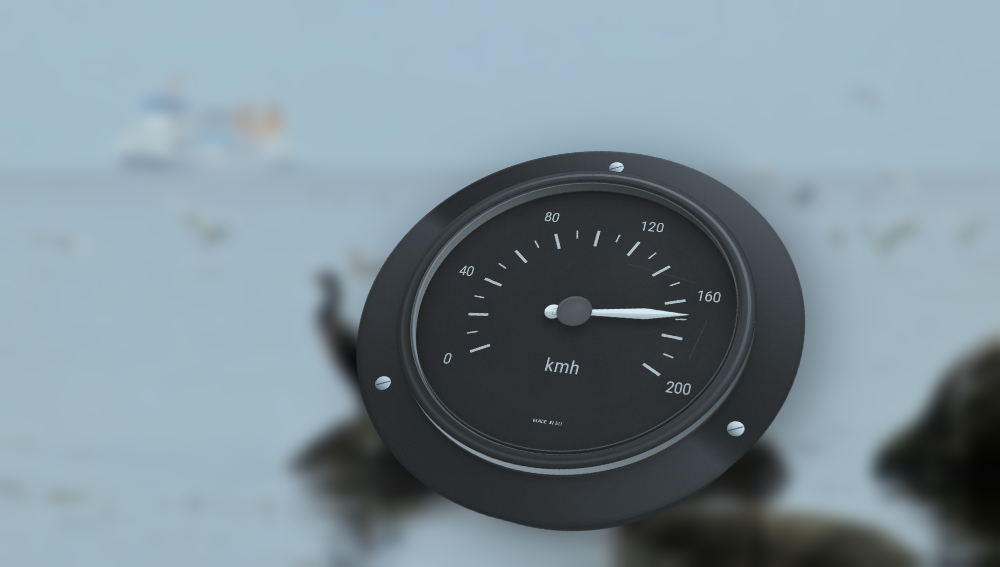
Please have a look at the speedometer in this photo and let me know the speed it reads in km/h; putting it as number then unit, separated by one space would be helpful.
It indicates 170 km/h
